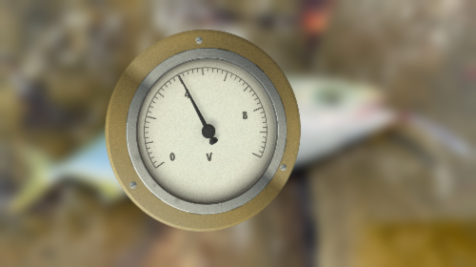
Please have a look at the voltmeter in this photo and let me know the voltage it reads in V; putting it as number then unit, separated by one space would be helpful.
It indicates 4 V
